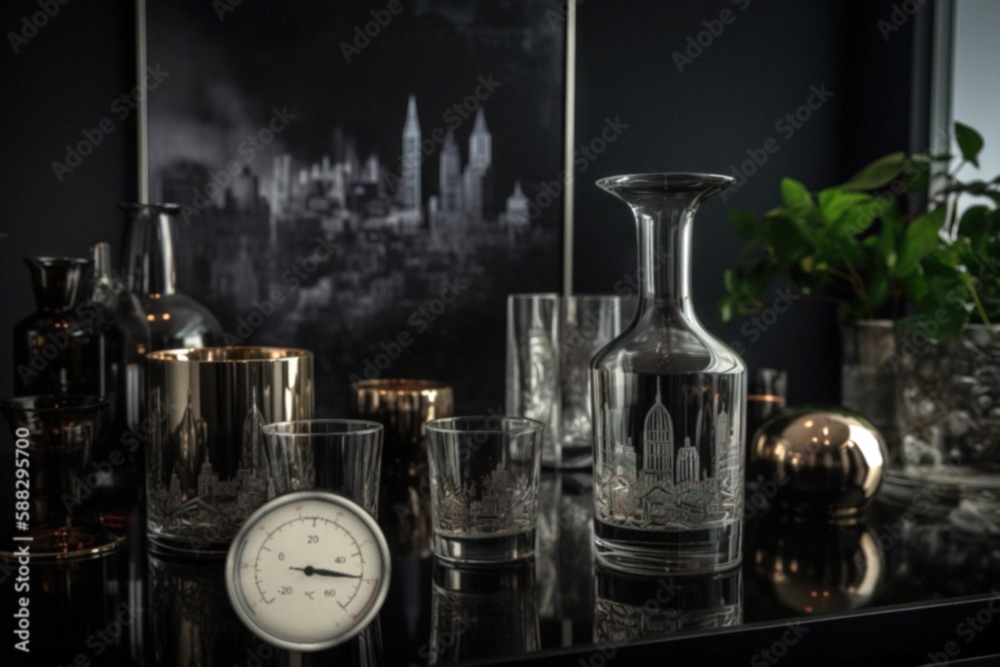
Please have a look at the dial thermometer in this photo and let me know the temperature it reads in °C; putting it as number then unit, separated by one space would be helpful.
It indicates 48 °C
